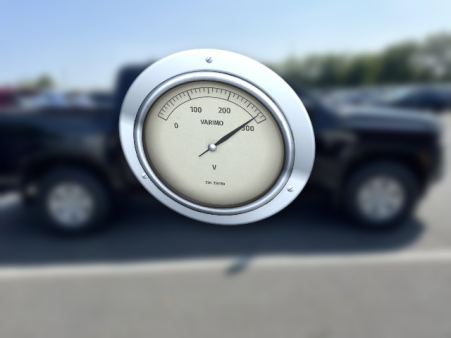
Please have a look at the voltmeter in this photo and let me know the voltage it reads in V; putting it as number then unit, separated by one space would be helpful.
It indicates 280 V
